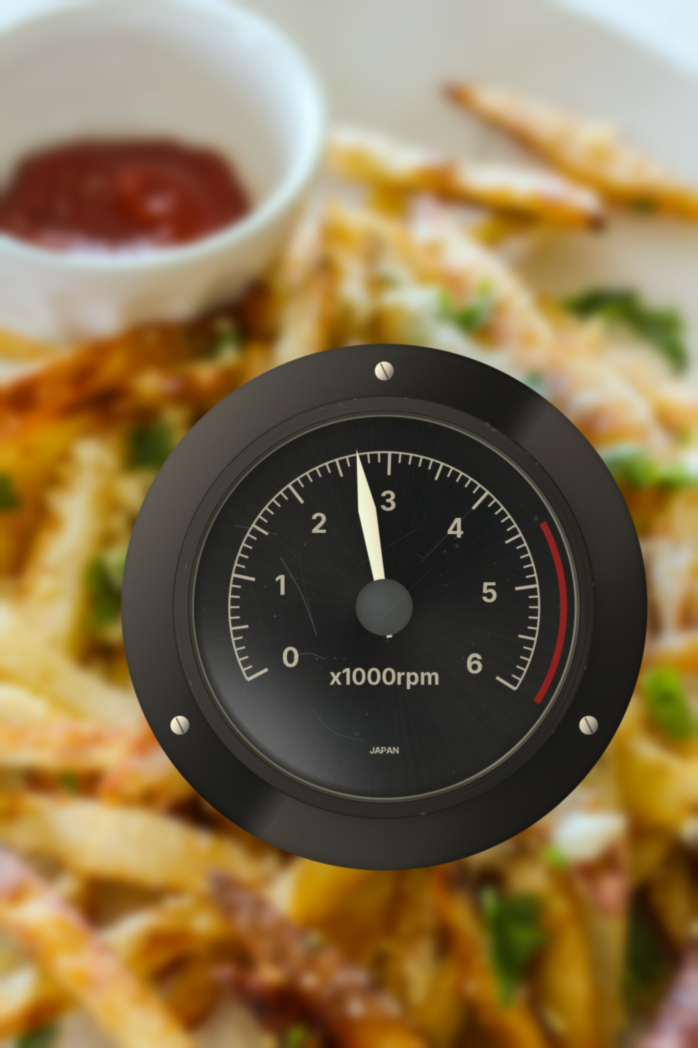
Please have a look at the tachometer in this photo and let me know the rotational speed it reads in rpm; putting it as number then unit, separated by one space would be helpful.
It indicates 2700 rpm
